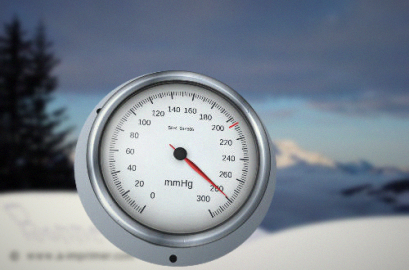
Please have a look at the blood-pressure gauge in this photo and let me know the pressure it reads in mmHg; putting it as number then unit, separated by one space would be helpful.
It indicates 280 mmHg
